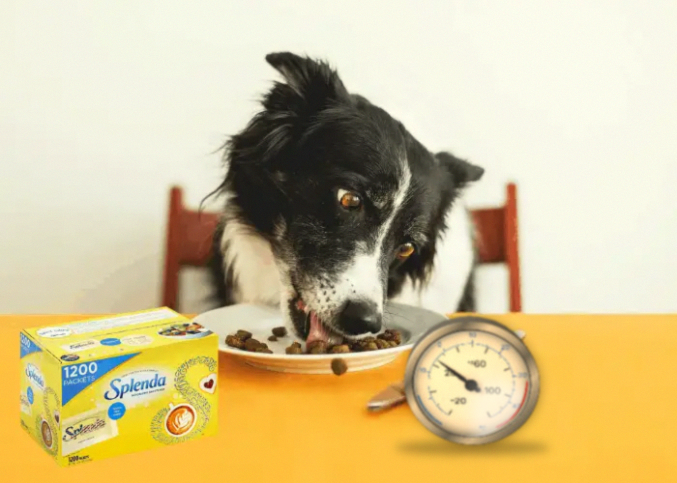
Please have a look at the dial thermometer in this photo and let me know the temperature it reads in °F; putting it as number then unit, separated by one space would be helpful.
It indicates 25 °F
